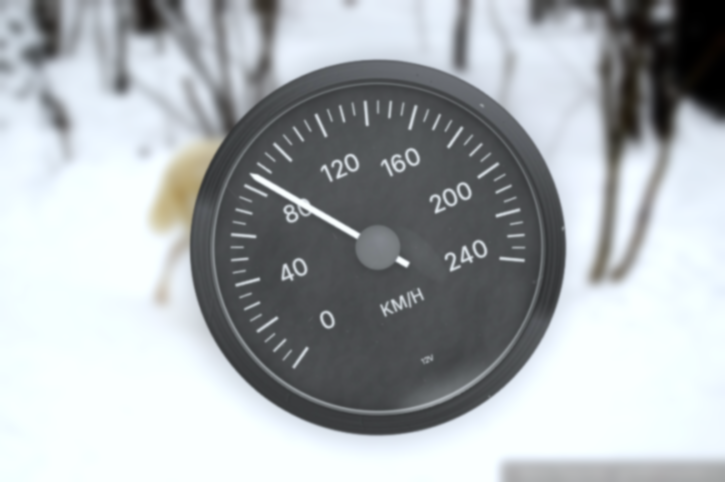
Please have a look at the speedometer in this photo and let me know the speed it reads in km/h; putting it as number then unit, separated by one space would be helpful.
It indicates 85 km/h
